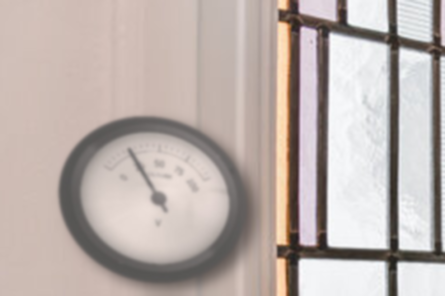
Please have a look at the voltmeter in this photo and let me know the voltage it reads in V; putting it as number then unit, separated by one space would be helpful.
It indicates 25 V
